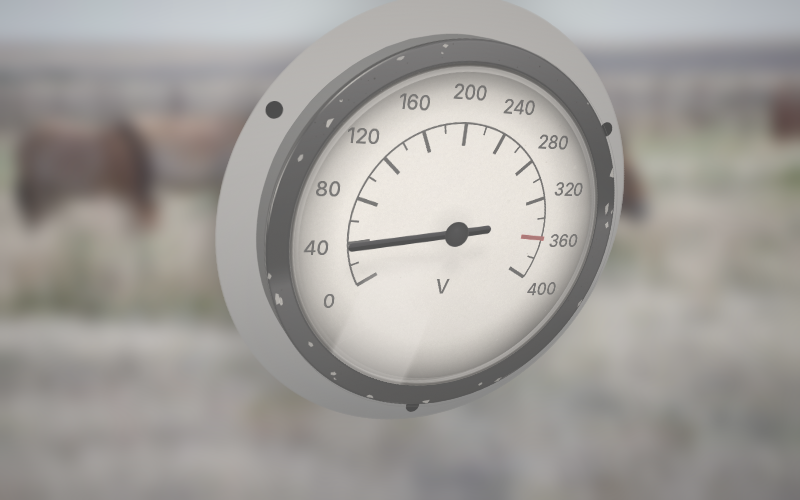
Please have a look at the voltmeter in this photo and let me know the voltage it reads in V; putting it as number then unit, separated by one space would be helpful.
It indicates 40 V
